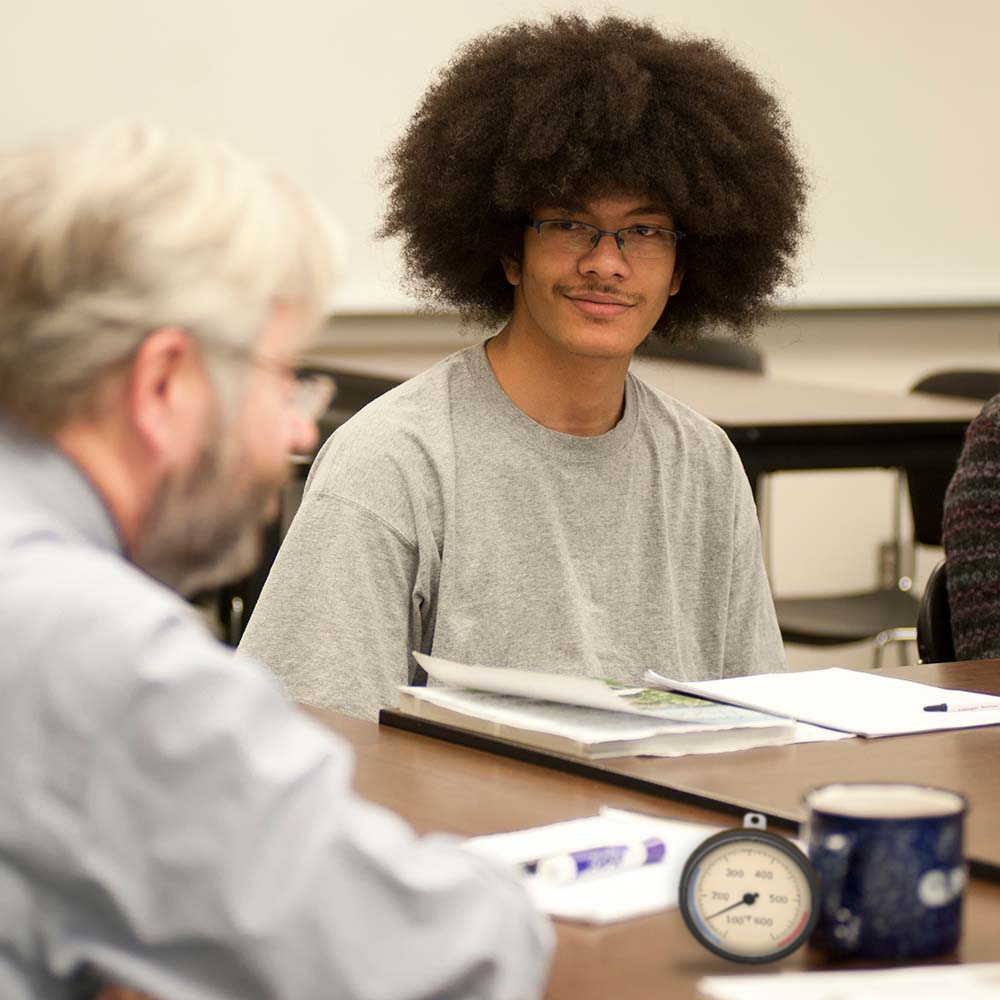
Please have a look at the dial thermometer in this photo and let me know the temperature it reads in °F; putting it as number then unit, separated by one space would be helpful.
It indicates 150 °F
